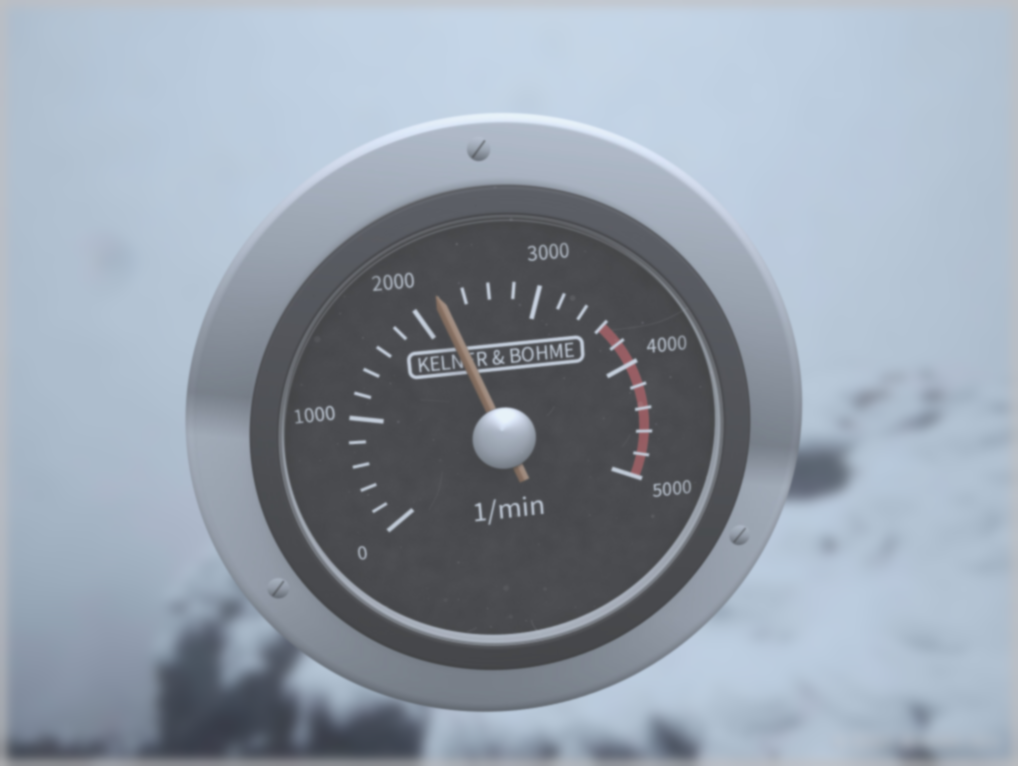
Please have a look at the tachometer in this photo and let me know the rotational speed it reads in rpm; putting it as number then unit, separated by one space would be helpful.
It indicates 2200 rpm
